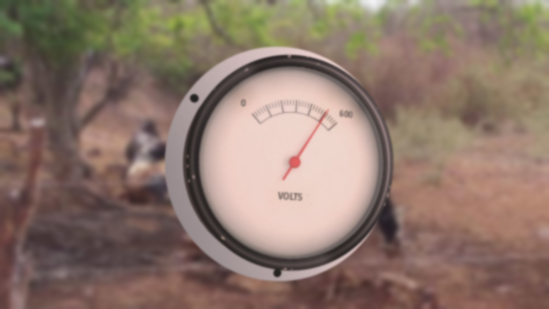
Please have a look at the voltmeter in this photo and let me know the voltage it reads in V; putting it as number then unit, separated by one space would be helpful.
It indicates 500 V
